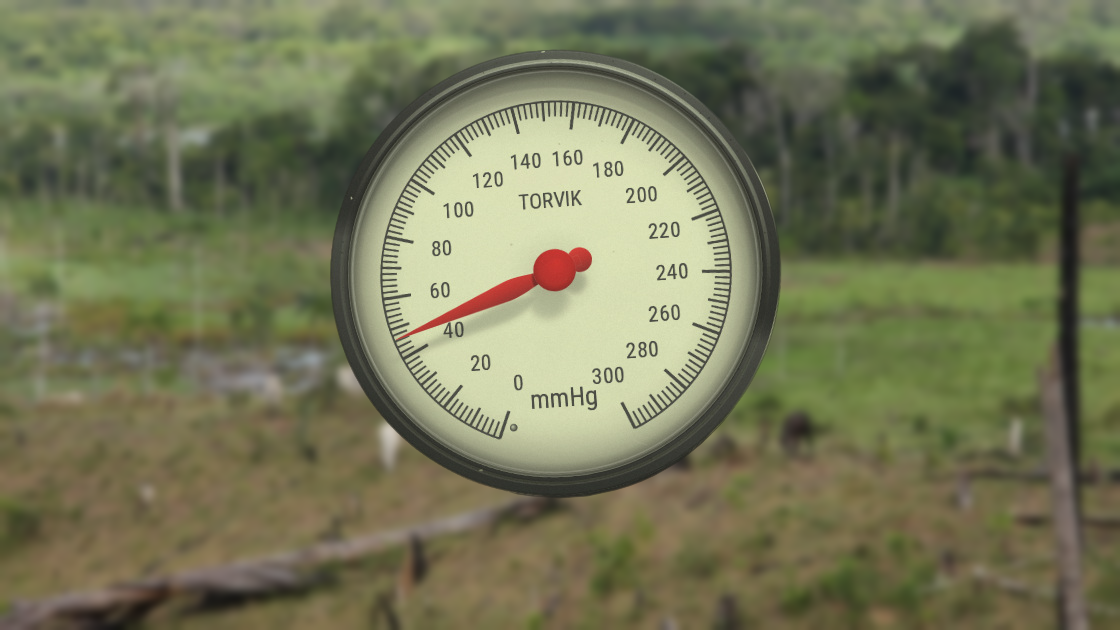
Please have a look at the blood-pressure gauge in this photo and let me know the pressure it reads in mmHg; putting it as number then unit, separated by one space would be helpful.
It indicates 46 mmHg
